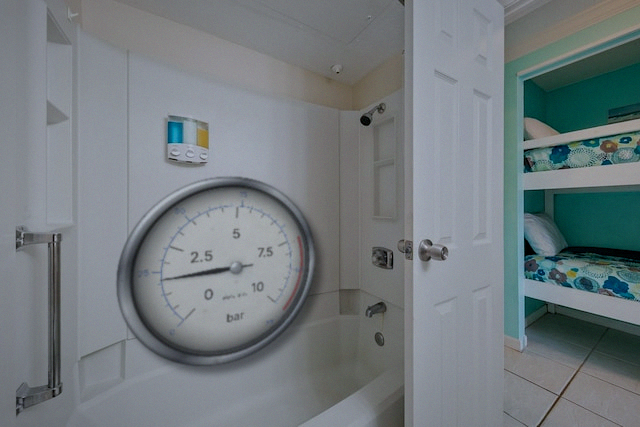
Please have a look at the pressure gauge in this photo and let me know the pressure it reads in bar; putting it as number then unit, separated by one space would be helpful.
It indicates 1.5 bar
